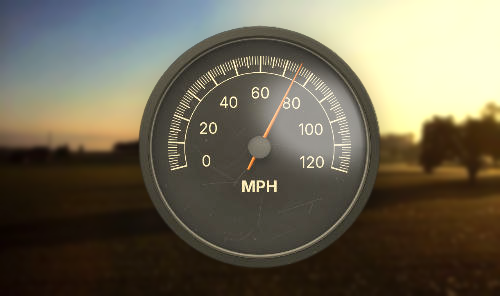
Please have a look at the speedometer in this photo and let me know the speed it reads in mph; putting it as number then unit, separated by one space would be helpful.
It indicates 75 mph
